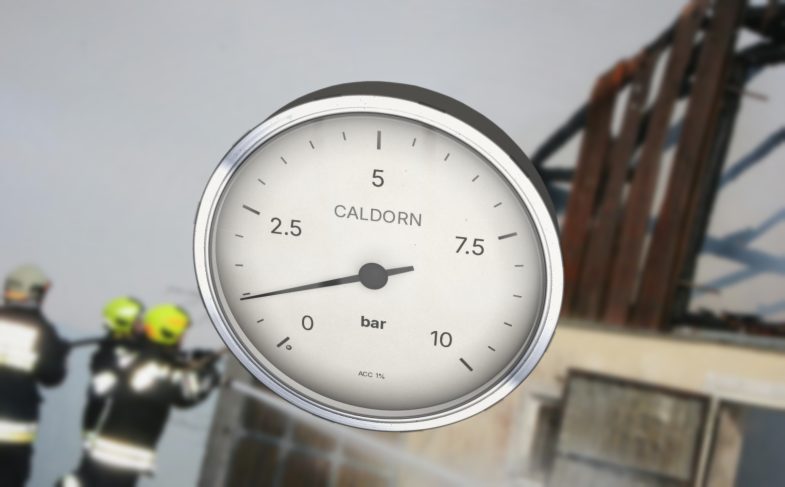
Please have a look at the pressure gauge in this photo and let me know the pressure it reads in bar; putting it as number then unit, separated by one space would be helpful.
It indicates 1 bar
